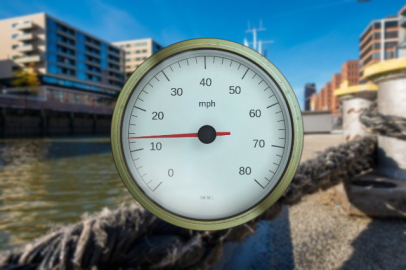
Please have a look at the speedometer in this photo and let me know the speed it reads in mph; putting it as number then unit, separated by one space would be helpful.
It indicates 13 mph
